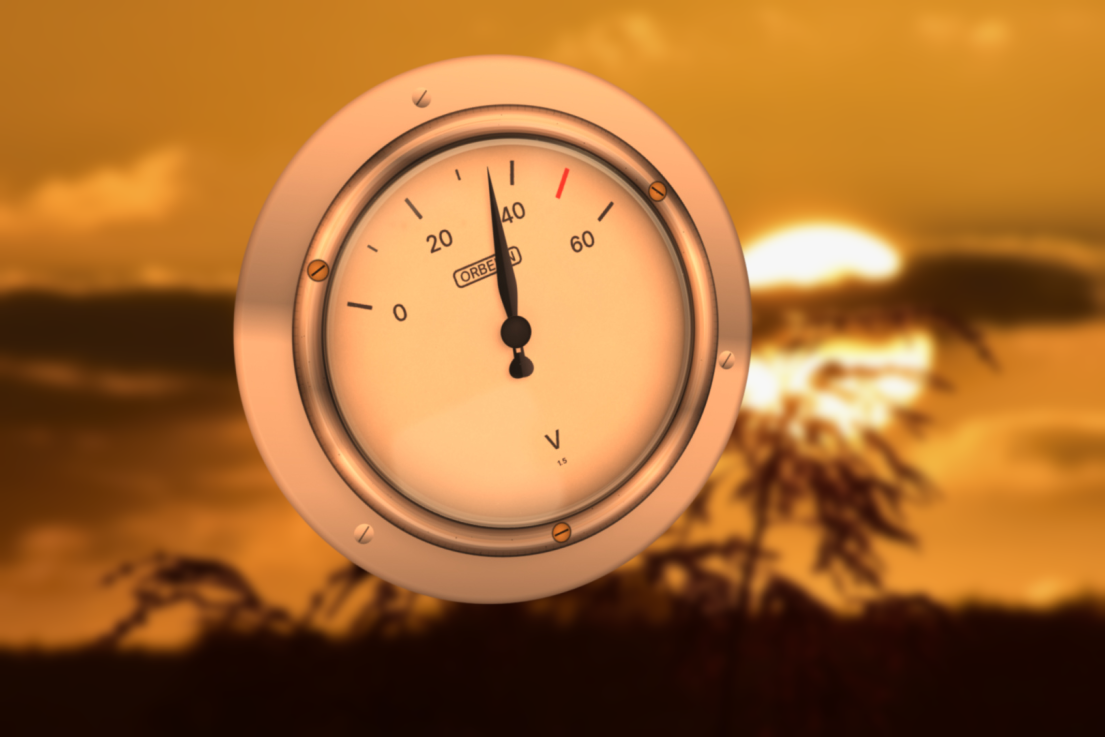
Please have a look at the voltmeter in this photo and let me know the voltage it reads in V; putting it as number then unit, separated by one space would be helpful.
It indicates 35 V
